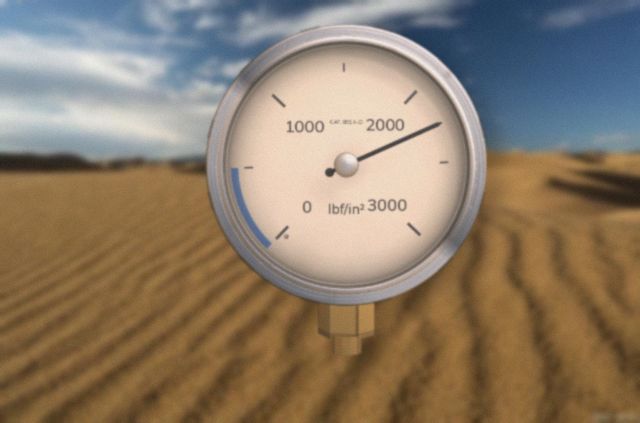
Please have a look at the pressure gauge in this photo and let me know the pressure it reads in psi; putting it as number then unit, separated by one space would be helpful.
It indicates 2250 psi
